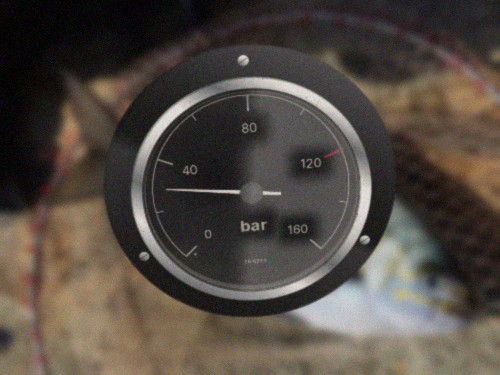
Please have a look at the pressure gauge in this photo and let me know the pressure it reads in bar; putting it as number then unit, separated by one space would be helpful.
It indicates 30 bar
